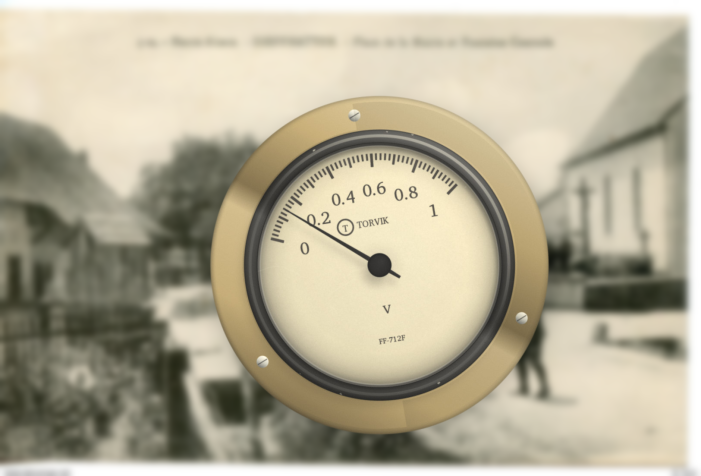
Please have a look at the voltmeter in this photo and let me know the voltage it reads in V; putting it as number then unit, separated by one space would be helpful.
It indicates 0.14 V
